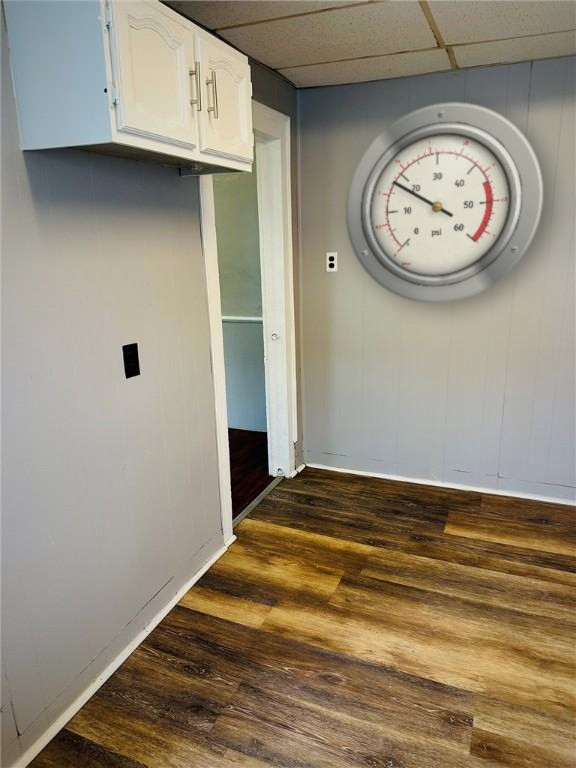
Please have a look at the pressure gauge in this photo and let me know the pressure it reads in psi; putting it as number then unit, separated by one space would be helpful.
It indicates 17.5 psi
